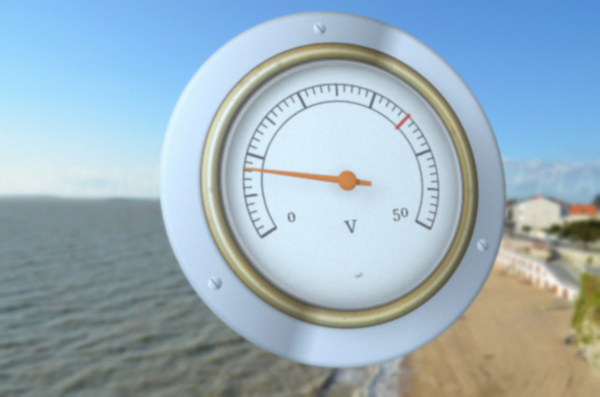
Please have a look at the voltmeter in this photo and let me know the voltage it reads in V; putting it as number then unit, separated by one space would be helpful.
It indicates 8 V
